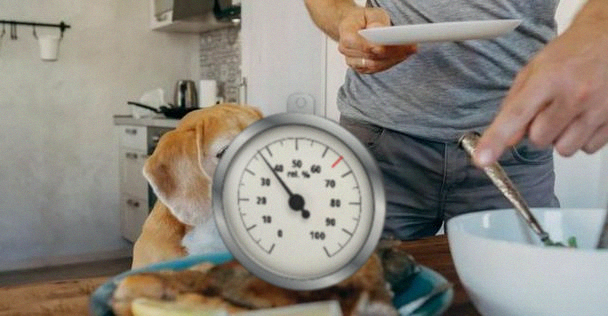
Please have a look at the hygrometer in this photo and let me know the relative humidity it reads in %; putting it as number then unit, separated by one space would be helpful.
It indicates 37.5 %
